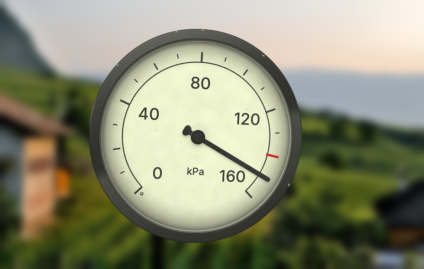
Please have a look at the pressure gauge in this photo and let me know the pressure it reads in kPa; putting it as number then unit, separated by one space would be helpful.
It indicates 150 kPa
